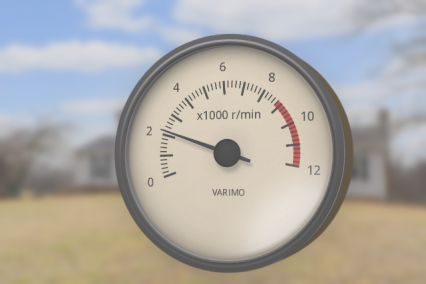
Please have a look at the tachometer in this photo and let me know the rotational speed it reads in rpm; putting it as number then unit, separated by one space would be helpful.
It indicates 2200 rpm
